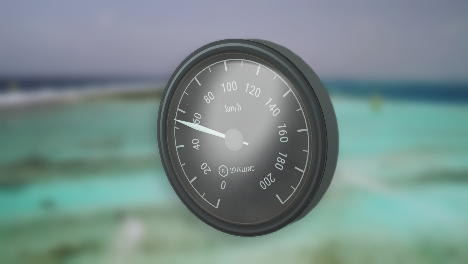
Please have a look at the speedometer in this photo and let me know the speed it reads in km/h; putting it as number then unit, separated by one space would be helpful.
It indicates 55 km/h
